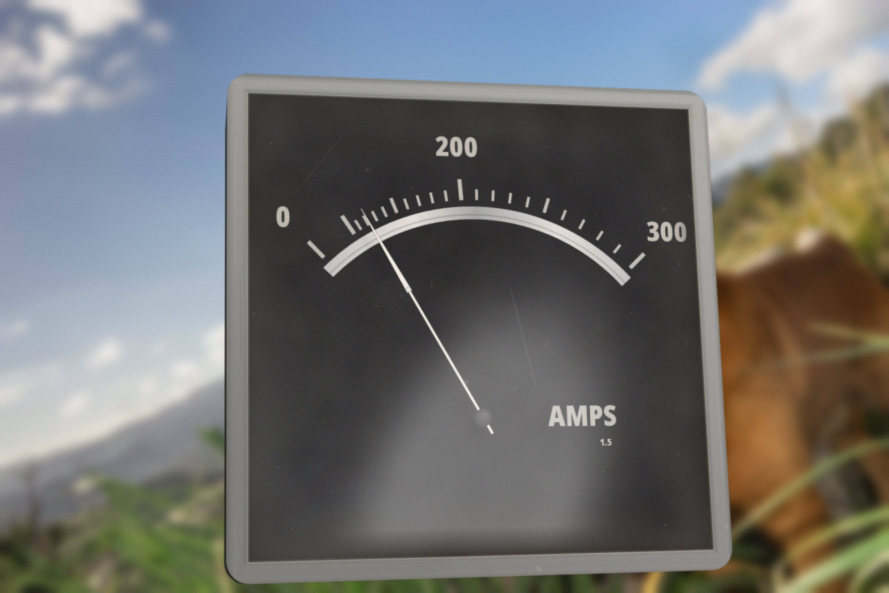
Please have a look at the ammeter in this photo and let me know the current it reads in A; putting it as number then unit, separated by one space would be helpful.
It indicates 120 A
